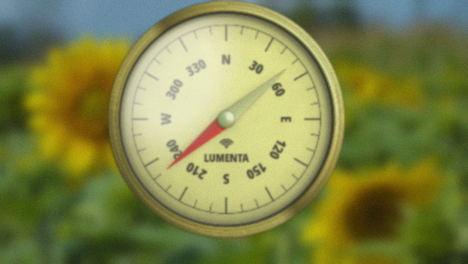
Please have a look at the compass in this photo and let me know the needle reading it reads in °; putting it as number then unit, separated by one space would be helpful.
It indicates 230 °
